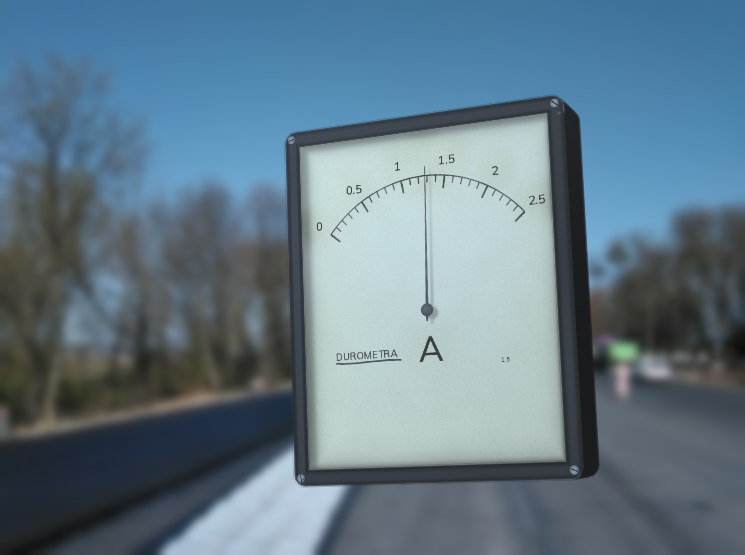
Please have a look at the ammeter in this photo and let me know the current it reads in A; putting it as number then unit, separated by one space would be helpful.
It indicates 1.3 A
